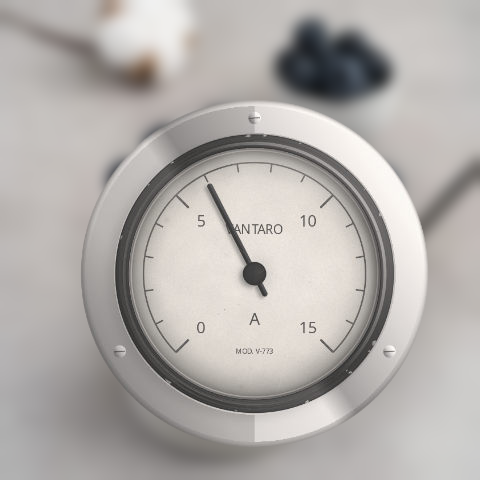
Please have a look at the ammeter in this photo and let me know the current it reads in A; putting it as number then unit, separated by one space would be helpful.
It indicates 6 A
